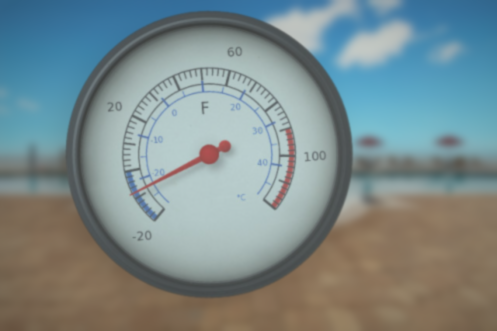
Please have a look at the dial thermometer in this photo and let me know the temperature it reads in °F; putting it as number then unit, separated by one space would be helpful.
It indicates -8 °F
